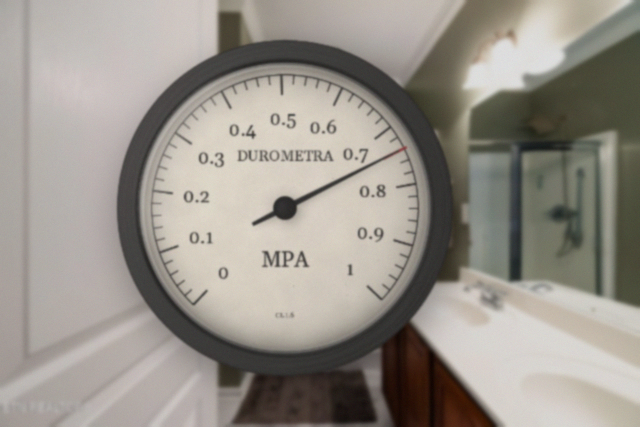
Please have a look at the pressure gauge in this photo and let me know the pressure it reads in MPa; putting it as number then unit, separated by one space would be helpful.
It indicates 0.74 MPa
